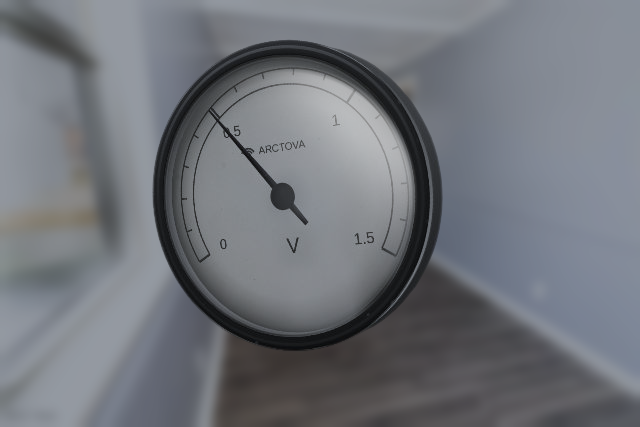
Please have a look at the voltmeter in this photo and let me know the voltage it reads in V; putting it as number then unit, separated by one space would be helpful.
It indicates 0.5 V
